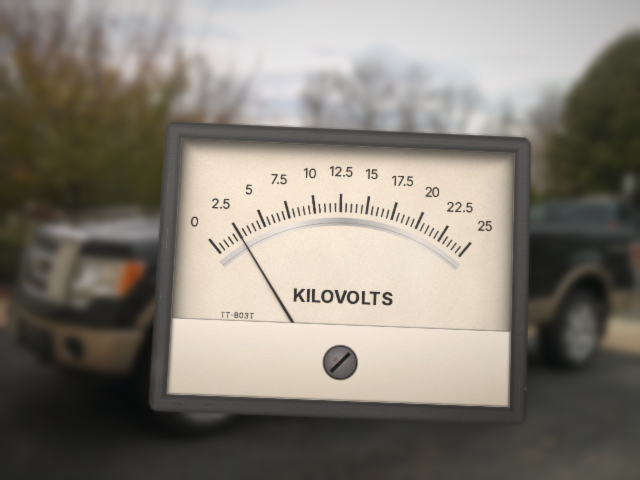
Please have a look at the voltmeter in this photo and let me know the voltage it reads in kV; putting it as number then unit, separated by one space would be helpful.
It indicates 2.5 kV
